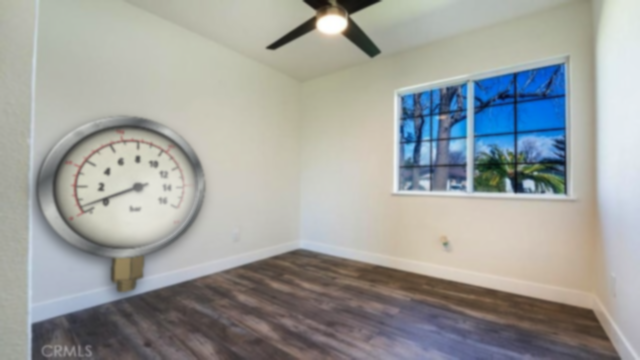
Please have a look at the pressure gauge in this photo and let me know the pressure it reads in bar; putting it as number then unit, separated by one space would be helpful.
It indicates 0.5 bar
